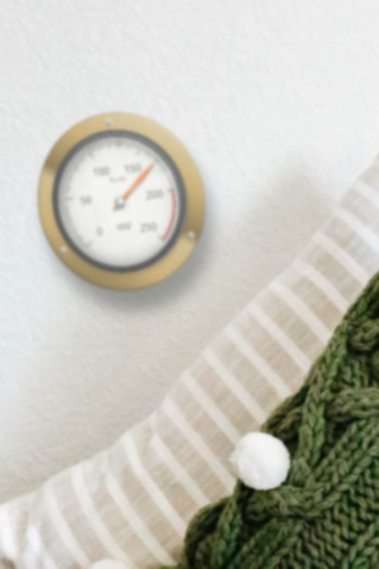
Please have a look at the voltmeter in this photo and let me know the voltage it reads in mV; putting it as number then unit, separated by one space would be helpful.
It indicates 170 mV
